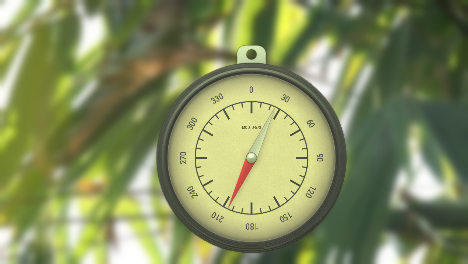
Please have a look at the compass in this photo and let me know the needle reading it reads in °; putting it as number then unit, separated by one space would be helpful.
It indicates 205 °
